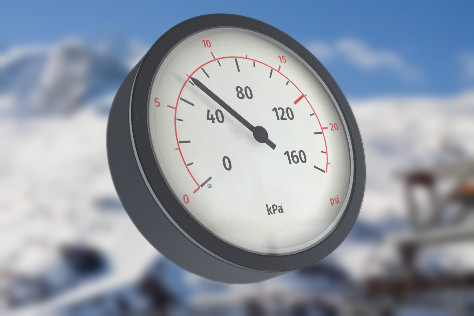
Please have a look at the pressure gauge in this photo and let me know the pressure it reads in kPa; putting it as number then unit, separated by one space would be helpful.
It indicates 50 kPa
